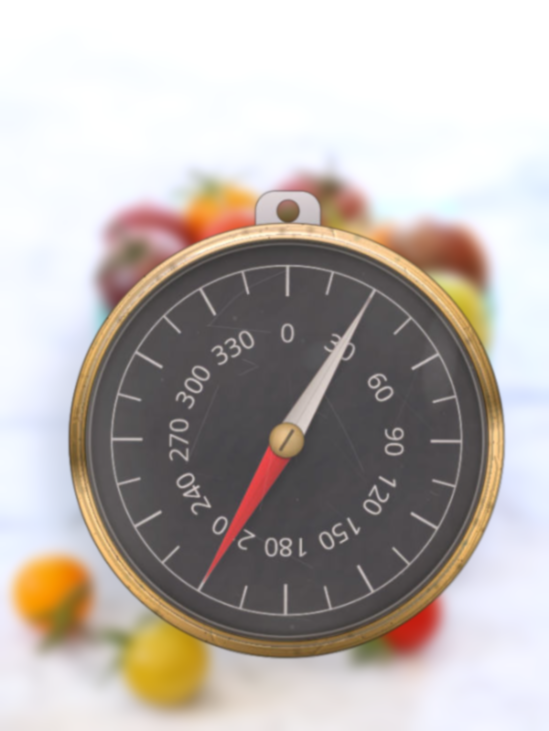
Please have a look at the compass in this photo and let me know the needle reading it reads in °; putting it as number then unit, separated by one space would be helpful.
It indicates 210 °
